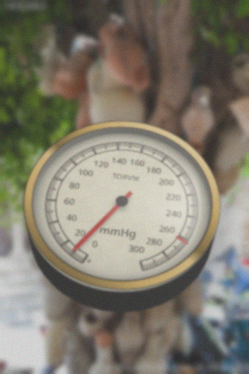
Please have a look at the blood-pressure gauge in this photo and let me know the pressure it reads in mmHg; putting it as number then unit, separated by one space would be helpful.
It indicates 10 mmHg
